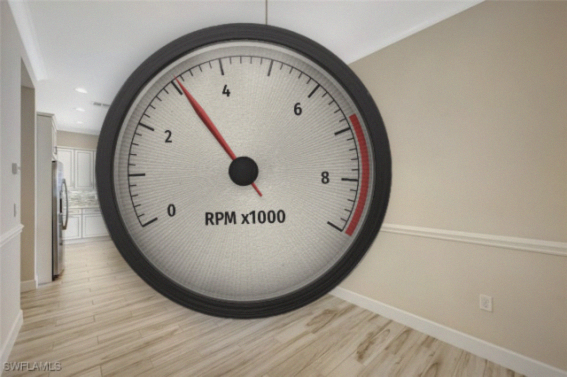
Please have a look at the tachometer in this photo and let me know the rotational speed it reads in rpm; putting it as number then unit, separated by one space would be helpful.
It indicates 3100 rpm
